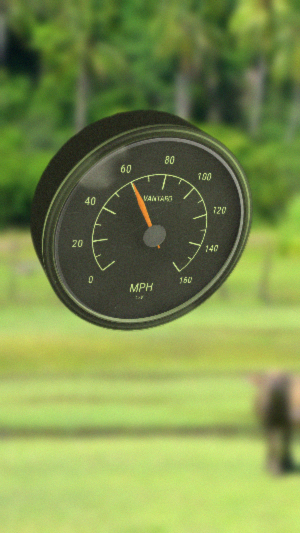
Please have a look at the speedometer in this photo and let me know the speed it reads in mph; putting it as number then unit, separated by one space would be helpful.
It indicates 60 mph
